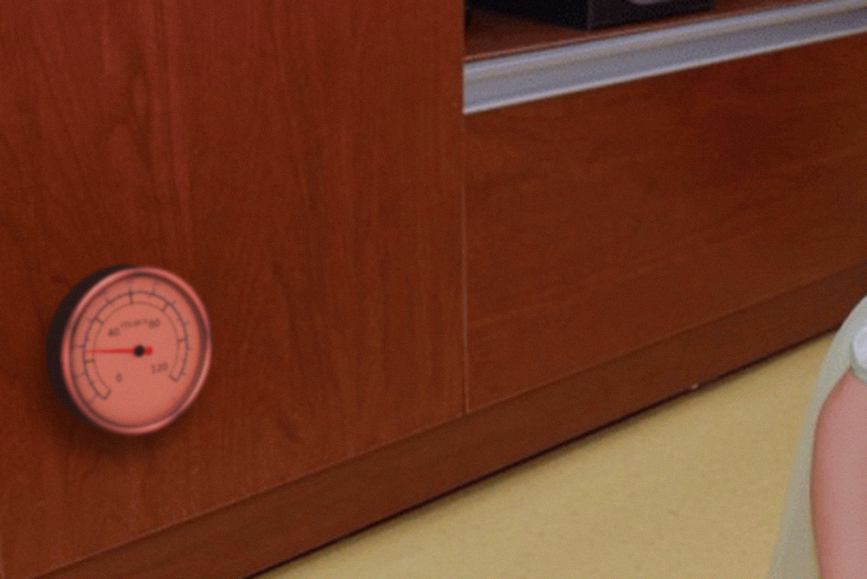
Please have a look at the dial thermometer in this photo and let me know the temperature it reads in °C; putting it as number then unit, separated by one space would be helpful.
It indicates 25 °C
